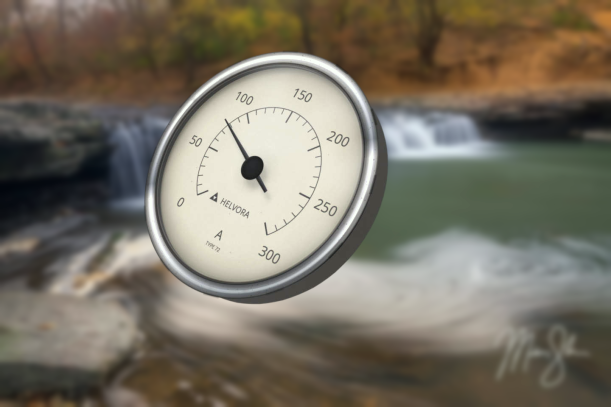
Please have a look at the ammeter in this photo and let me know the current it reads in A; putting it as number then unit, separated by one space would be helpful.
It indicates 80 A
